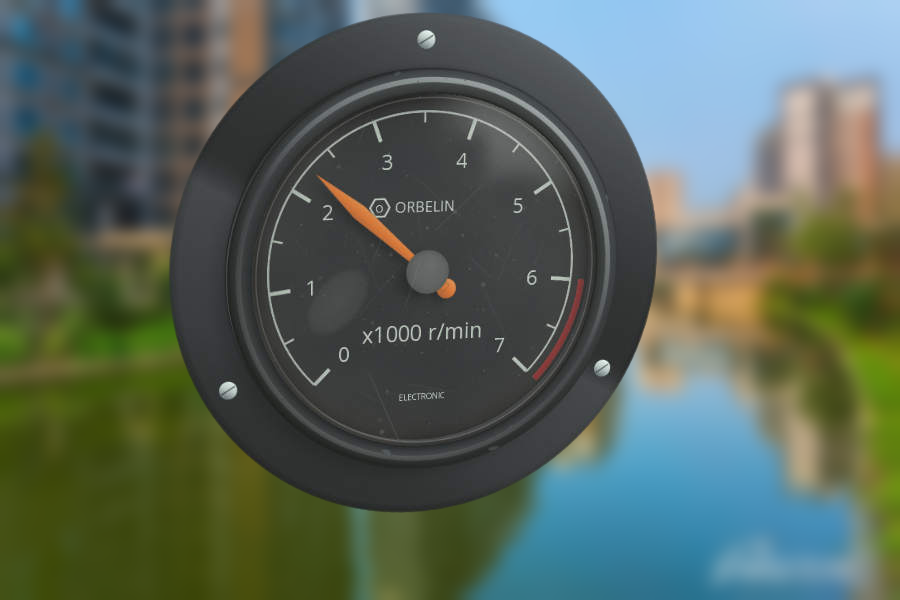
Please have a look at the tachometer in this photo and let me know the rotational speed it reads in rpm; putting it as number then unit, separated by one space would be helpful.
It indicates 2250 rpm
